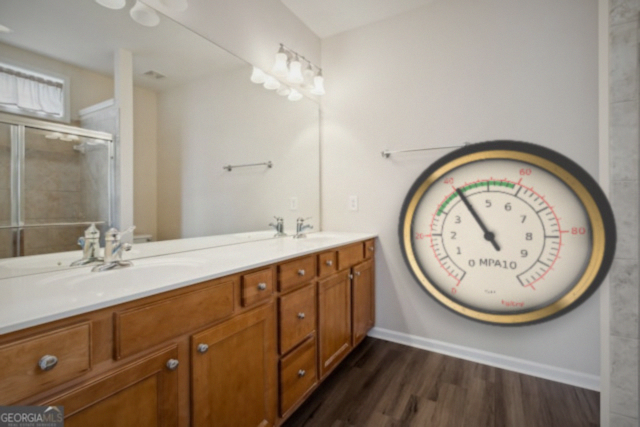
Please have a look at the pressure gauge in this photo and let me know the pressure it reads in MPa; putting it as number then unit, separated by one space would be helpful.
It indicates 4 MPa
